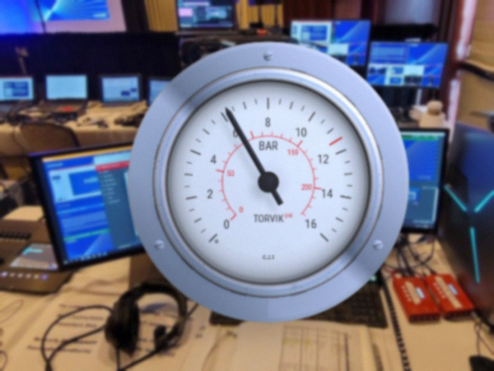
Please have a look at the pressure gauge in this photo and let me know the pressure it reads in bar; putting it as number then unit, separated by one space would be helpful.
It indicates 6.25 bar
